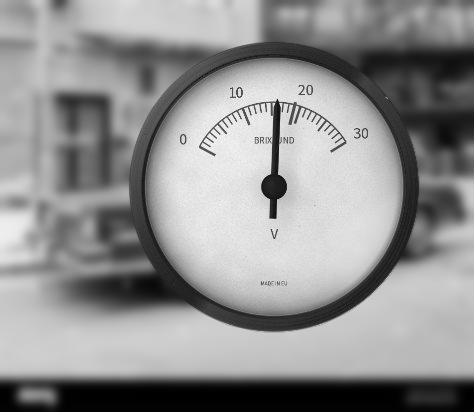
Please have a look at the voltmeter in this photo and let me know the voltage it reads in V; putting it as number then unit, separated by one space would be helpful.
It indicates 16 V
